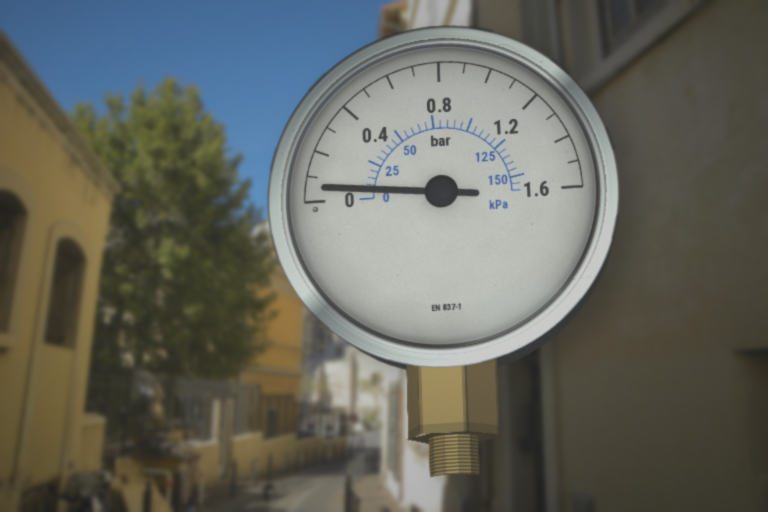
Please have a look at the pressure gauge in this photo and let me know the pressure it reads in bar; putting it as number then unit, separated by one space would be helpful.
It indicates 0.05 bar
